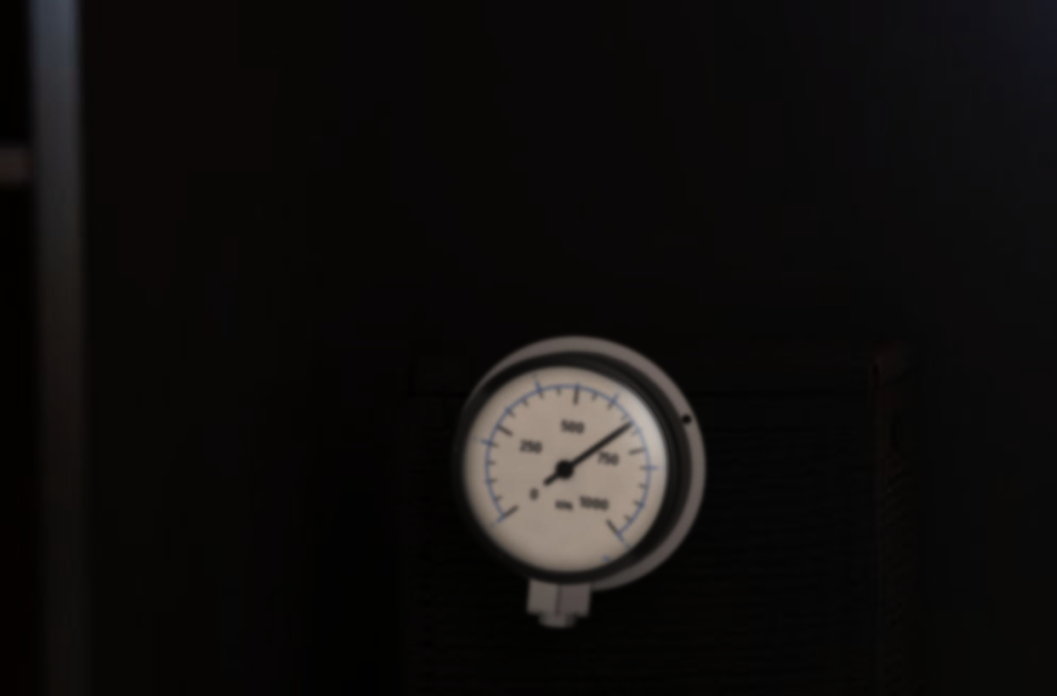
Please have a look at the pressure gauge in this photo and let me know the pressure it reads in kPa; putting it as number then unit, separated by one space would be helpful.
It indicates 675 kPa
